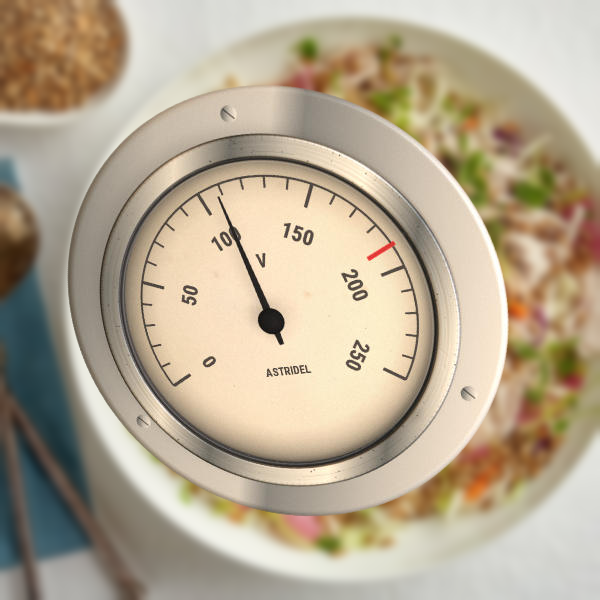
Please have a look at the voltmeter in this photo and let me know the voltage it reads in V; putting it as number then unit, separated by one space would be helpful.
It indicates 110 V
